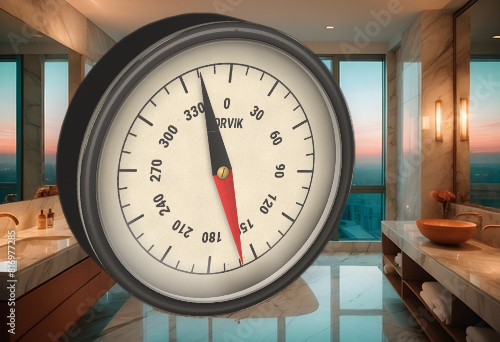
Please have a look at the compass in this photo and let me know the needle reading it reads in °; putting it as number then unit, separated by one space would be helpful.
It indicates 160 °
